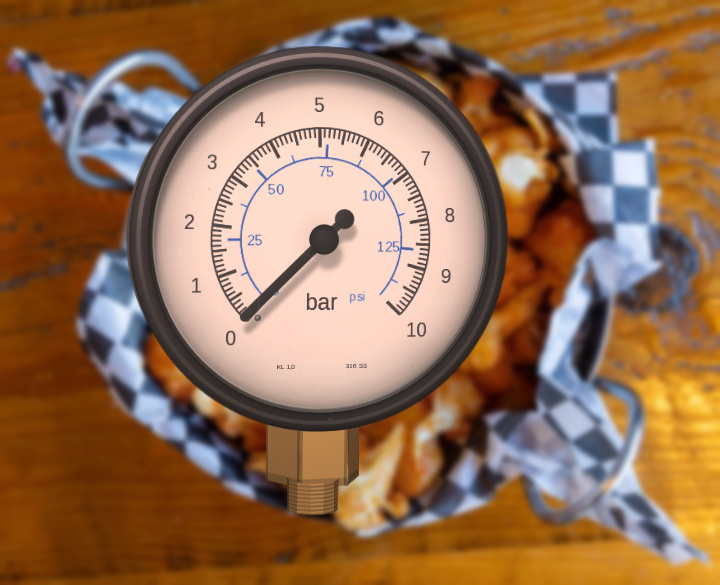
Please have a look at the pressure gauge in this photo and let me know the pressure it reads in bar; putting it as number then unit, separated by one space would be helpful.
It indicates 0.1 bar
